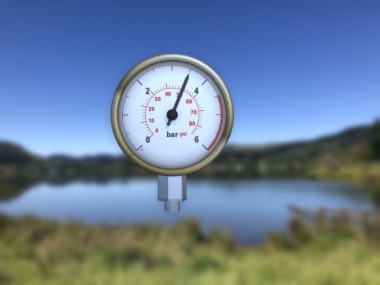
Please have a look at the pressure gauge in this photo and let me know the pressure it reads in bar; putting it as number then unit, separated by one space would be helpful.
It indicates 3.5 bar
